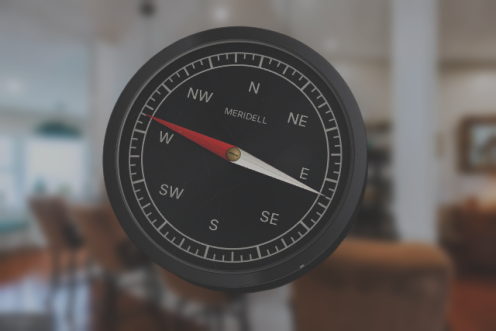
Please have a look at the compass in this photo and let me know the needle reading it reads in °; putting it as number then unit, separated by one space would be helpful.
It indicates 280 °
